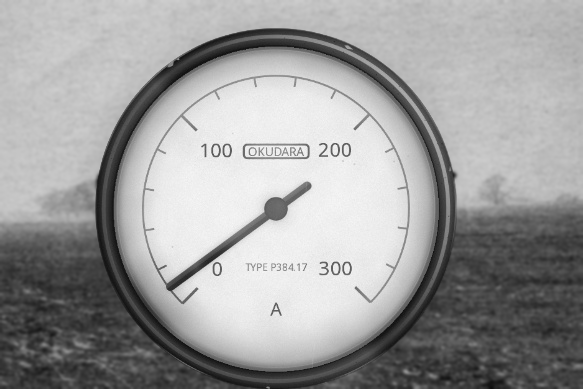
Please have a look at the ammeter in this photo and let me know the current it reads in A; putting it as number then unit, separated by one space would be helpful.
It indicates 10 A
